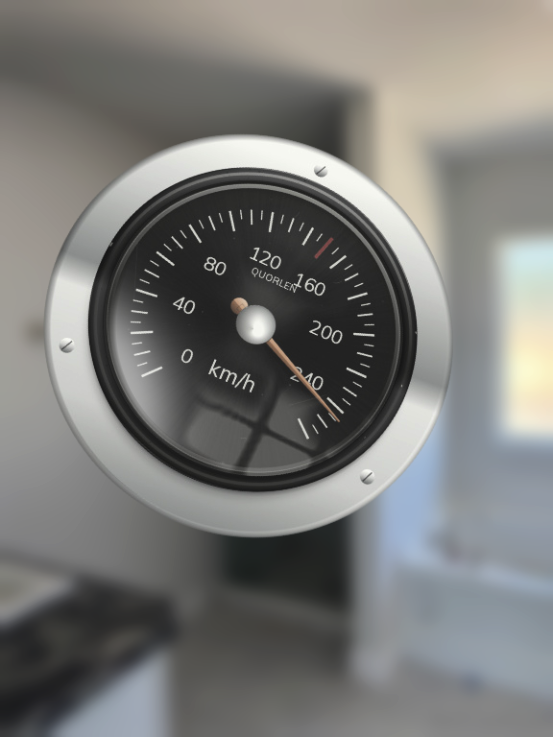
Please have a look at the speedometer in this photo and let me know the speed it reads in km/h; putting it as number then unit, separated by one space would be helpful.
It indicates 245 km/h
